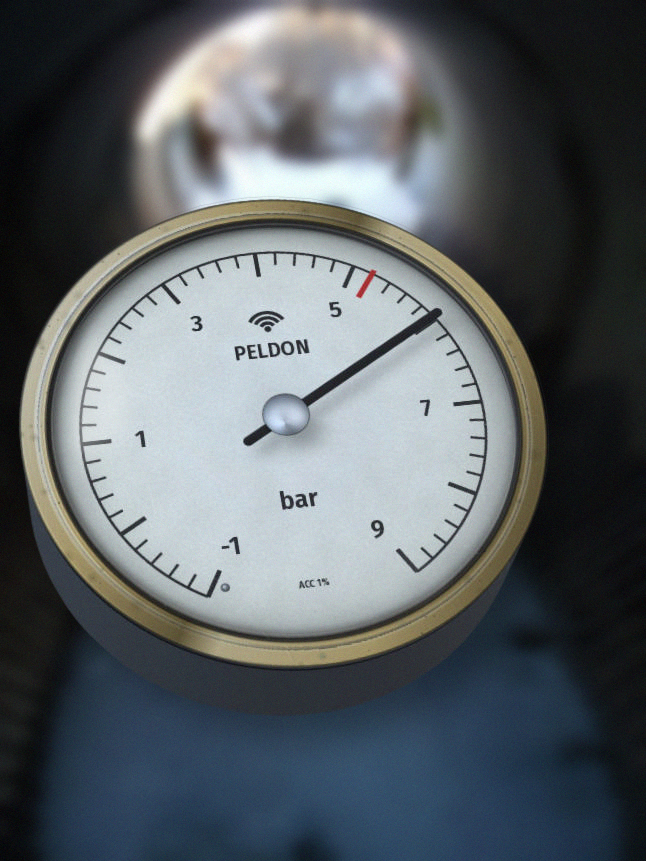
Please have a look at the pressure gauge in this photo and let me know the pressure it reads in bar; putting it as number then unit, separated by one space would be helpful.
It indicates 6 bar
